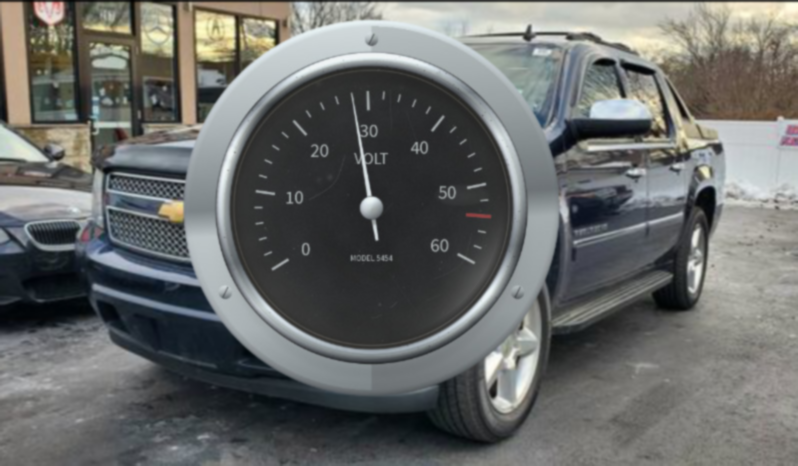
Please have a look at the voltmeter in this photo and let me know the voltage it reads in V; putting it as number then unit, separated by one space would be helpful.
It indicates 28 V
